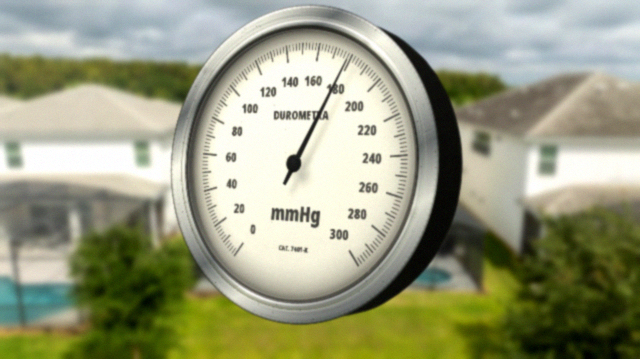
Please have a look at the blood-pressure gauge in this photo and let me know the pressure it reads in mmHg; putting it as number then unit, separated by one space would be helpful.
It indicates 180 mmHg
